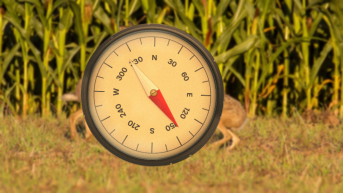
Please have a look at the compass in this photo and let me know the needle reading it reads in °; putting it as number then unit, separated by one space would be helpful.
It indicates 142.5 °
